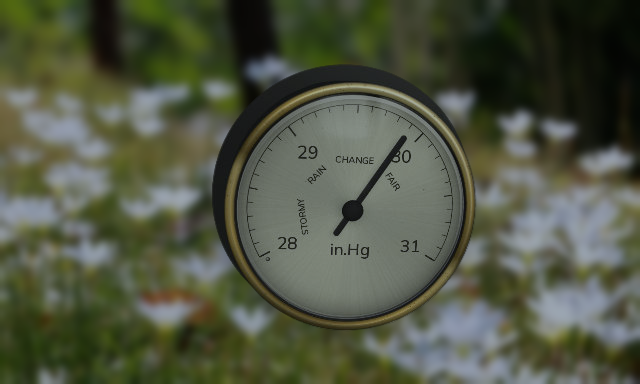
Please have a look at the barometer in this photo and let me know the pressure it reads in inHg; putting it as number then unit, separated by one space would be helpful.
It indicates 29.9 inHg
